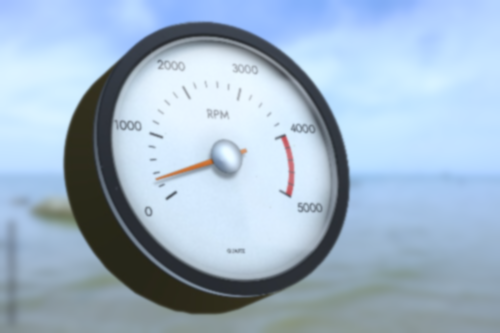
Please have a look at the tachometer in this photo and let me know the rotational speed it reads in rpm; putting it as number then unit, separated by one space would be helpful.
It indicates 300 rpm
